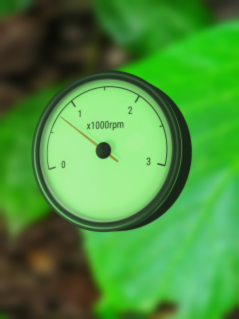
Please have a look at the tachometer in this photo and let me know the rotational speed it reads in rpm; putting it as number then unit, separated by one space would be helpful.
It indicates 750 rpm
